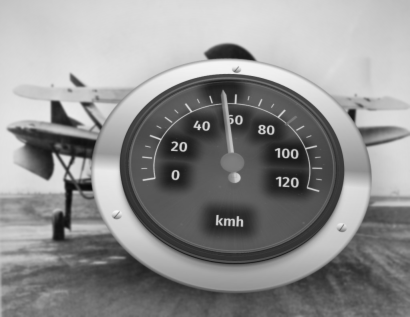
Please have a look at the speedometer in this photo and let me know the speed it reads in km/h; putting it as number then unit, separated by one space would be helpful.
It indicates 55 km/h
